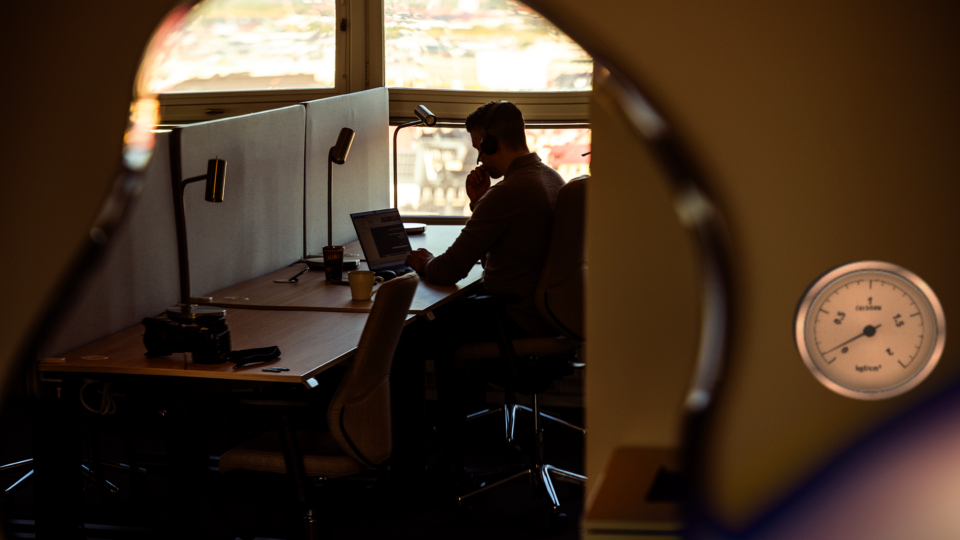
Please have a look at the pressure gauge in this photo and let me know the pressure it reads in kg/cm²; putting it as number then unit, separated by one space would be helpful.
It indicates 0.1 kg/cm²
